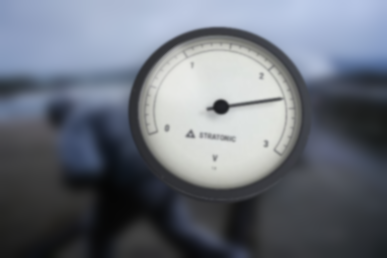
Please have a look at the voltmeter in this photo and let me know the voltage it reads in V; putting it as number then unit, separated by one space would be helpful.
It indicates 2.4 V
